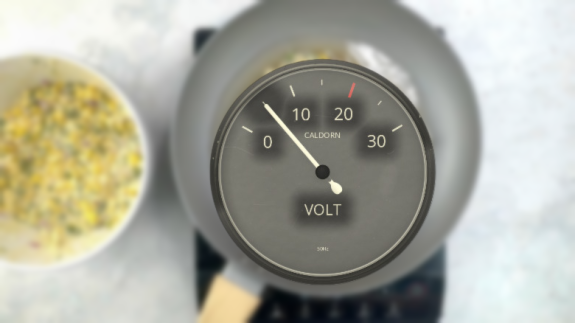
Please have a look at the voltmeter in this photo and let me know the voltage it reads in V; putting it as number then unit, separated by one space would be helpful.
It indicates 5 V
